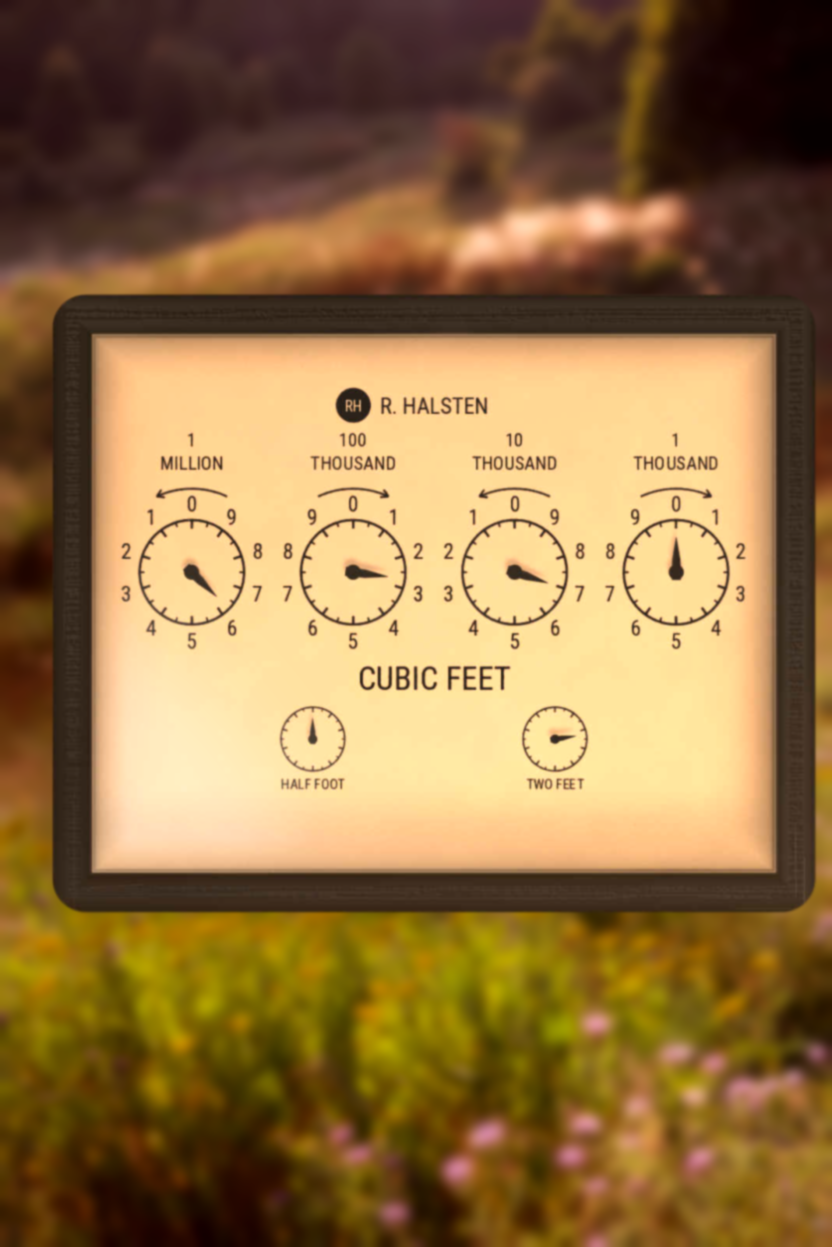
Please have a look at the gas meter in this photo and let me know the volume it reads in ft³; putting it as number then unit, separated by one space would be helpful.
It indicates 627000 ft³
